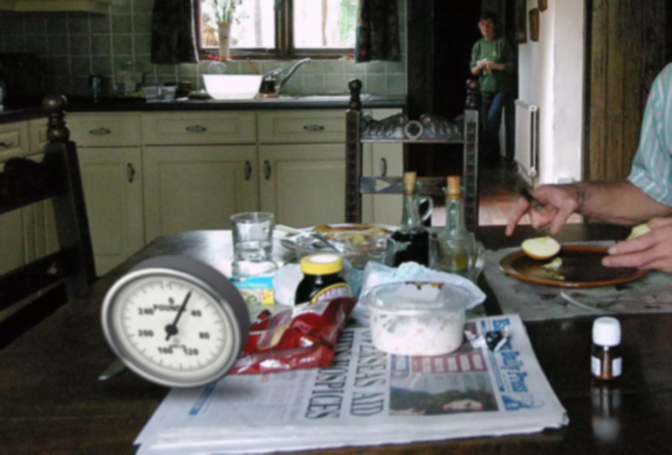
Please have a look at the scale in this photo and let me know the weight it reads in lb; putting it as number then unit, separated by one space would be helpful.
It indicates 20 lb
